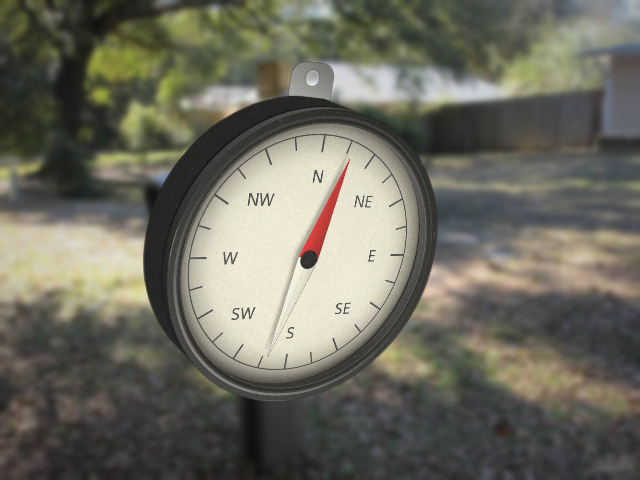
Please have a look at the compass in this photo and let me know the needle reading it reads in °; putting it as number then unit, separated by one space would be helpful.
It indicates 15 °
